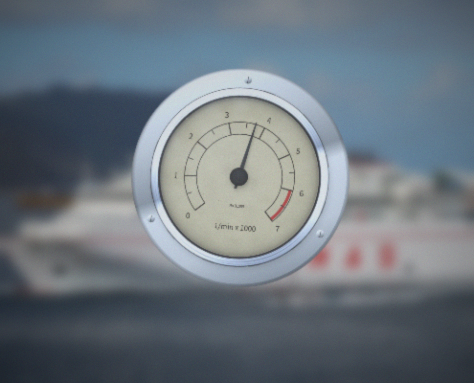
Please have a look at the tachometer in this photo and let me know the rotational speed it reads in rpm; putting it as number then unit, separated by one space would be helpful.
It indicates 3750 rpm
